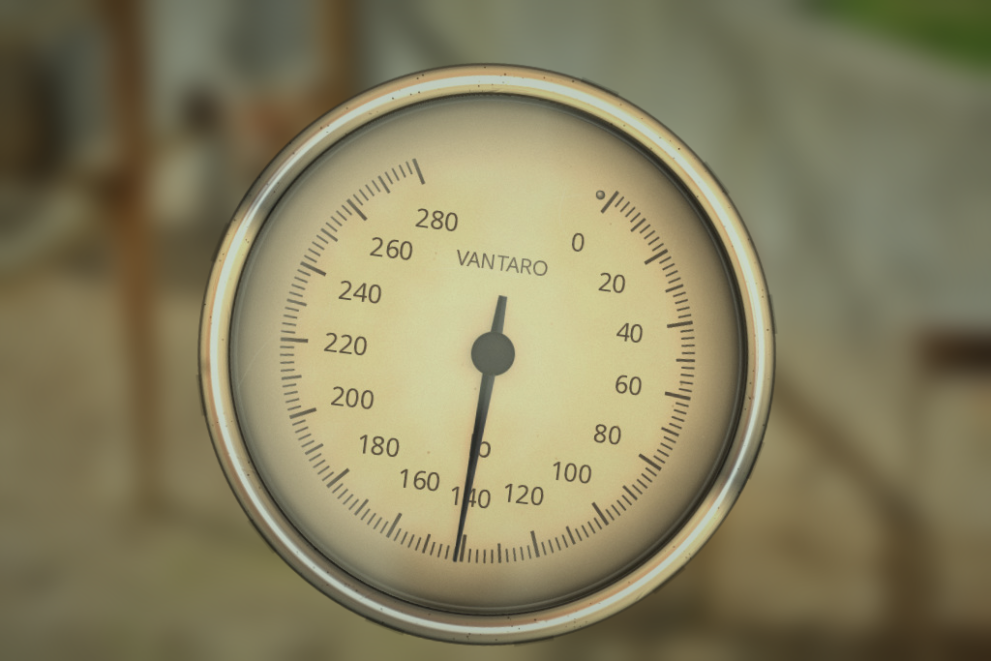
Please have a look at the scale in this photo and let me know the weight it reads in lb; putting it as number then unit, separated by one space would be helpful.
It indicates 142 lb
